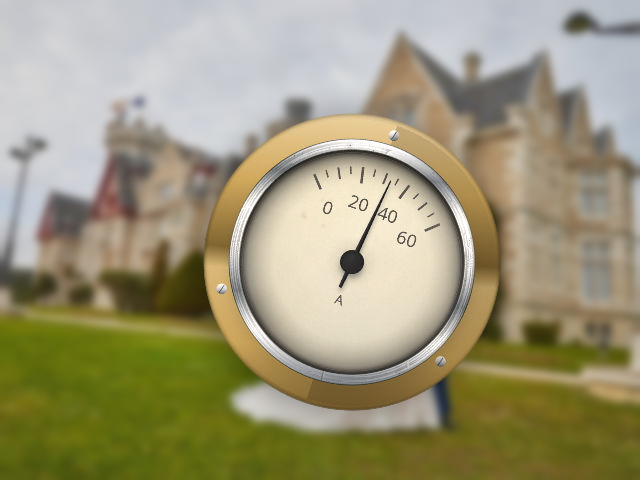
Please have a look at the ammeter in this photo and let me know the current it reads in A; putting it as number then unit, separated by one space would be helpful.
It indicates 32.5 A
